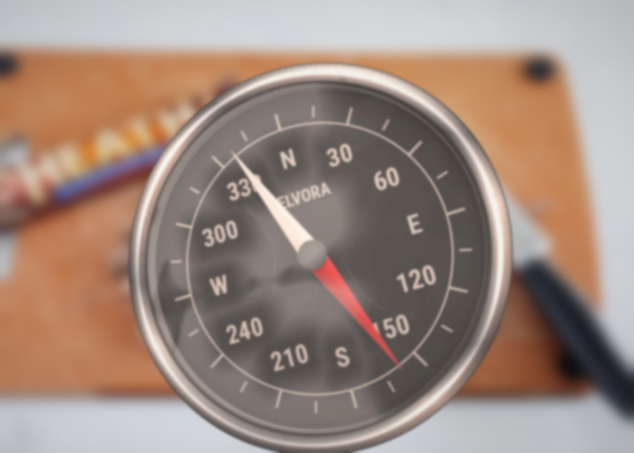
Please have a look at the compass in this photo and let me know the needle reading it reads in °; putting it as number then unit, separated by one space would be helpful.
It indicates 157.5 °
